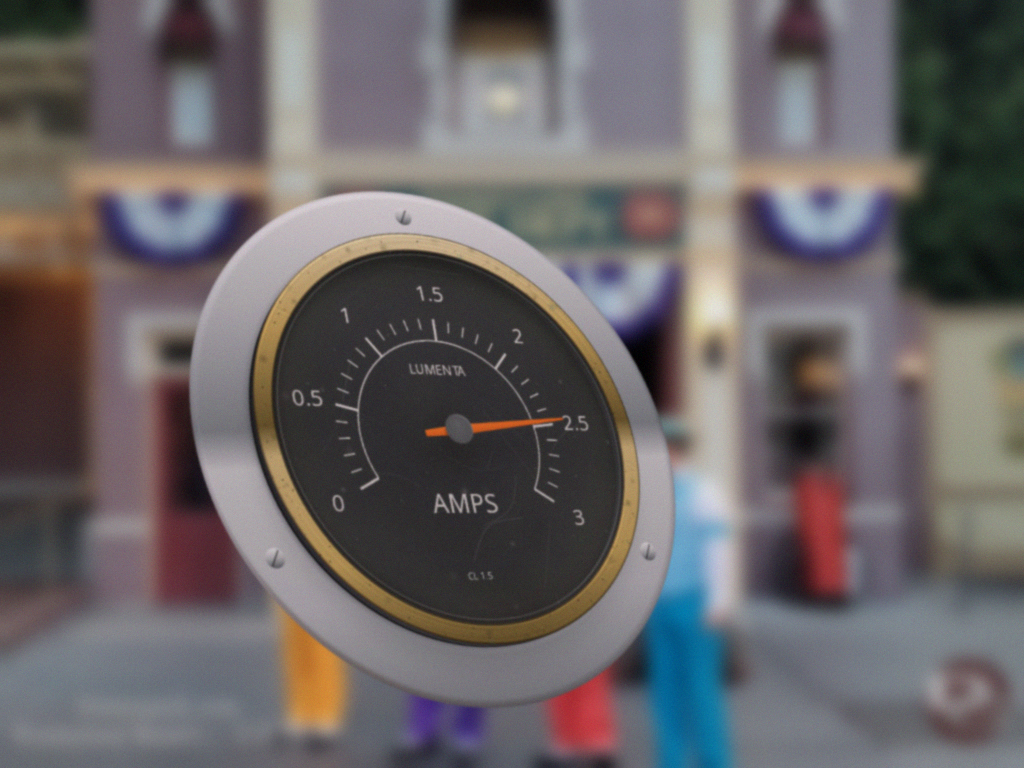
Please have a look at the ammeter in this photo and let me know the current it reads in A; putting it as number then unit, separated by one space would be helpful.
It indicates 2.5 A
